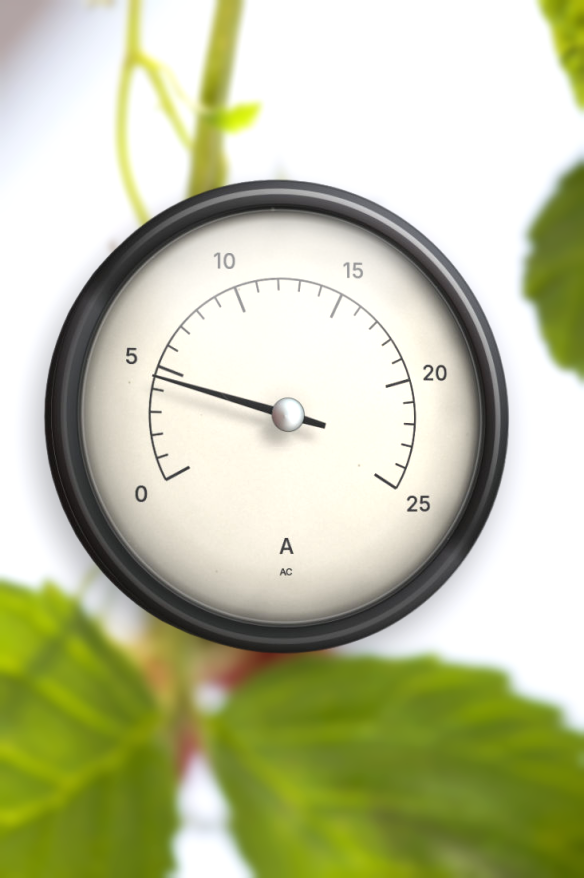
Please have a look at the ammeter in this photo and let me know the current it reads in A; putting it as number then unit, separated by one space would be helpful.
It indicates 4.5 A
